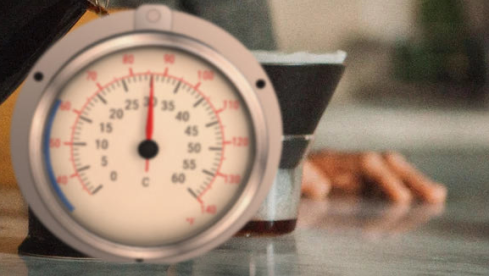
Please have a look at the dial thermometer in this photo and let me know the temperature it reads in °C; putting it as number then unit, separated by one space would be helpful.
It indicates 30 °C
